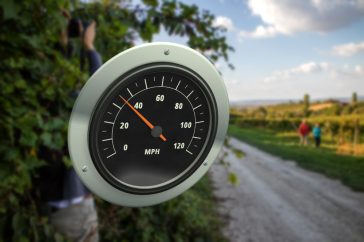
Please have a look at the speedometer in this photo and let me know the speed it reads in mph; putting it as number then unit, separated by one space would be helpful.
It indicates 35 mph
